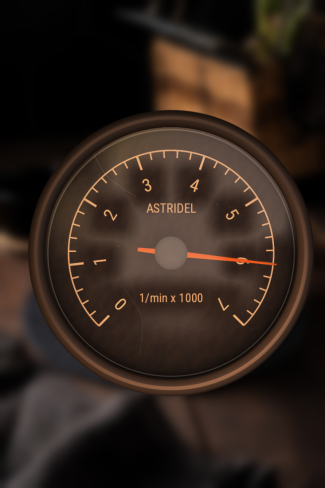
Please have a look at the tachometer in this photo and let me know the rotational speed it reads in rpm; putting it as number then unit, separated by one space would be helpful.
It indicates 6000 rpm
